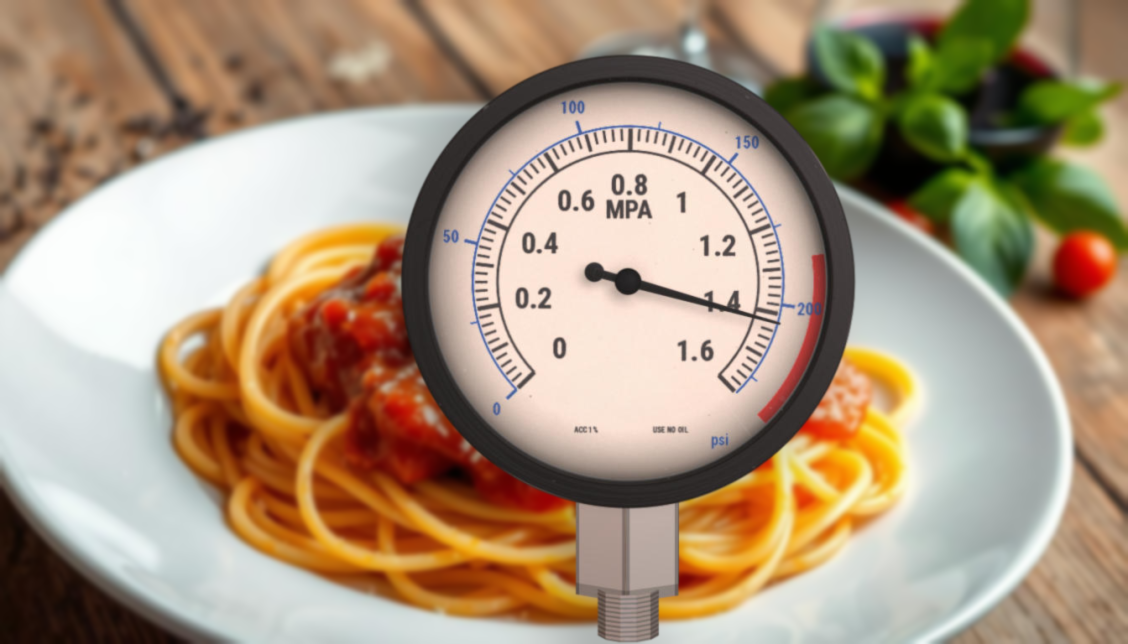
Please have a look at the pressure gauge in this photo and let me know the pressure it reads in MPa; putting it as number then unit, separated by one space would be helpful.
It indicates 1.42 MPa
